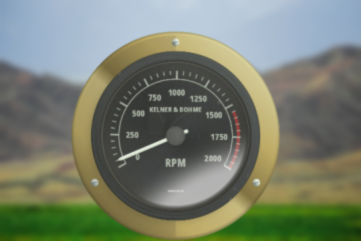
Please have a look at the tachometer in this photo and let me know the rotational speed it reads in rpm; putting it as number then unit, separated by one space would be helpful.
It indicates 50 rpm
